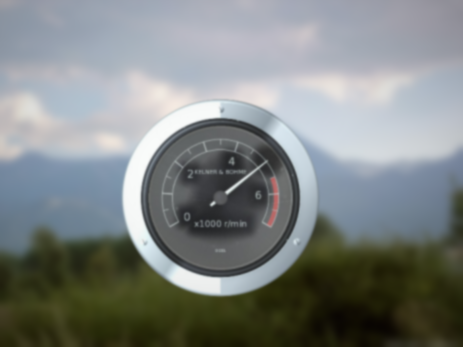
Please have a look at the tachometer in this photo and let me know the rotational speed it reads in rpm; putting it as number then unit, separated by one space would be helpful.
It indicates 5000 rpm
